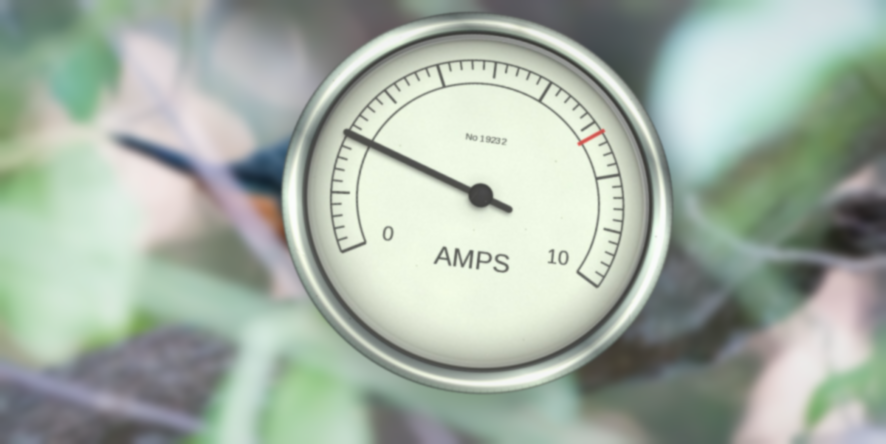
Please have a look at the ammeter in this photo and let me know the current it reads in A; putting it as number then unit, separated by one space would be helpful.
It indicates 2 A
